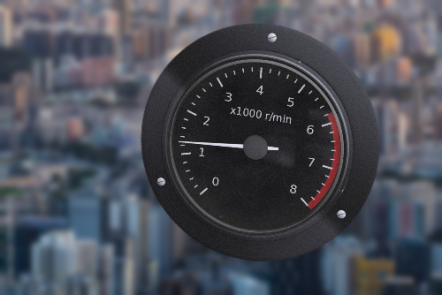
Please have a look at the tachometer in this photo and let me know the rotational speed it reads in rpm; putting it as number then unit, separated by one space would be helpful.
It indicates 1300 rpm
